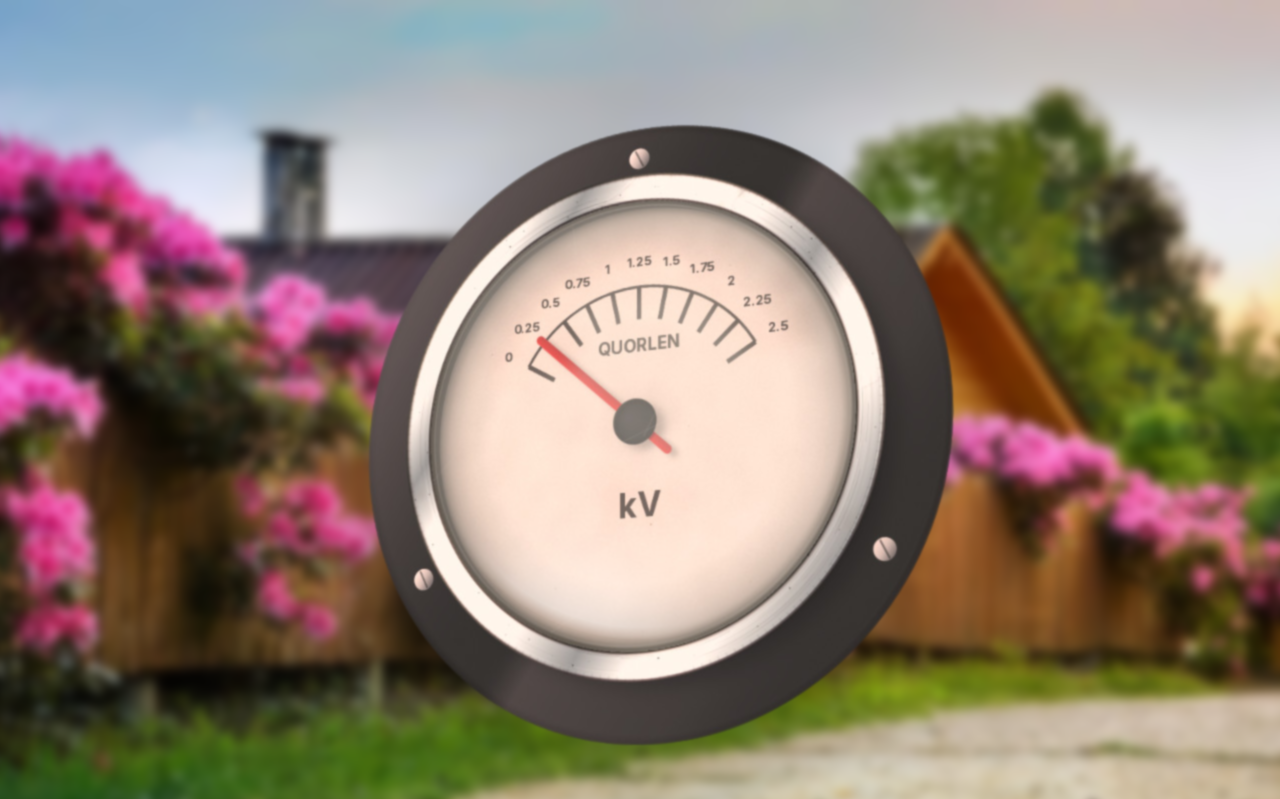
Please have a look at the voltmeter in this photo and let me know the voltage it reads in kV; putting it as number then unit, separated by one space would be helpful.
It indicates 0.25 kV
